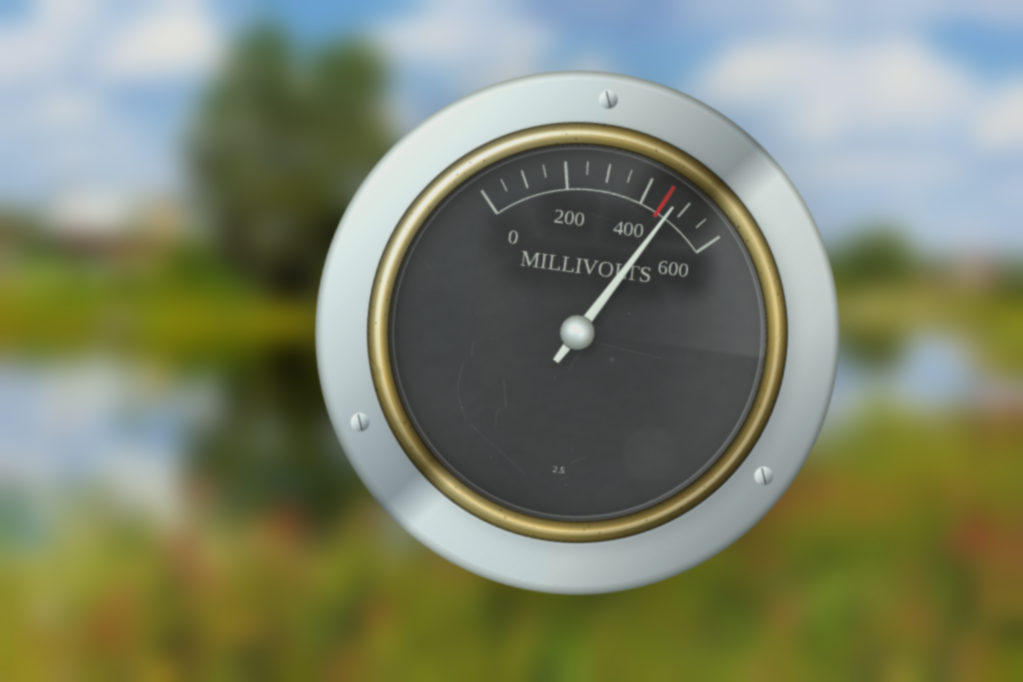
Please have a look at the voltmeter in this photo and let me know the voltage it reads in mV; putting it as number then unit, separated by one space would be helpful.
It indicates 475 mV
